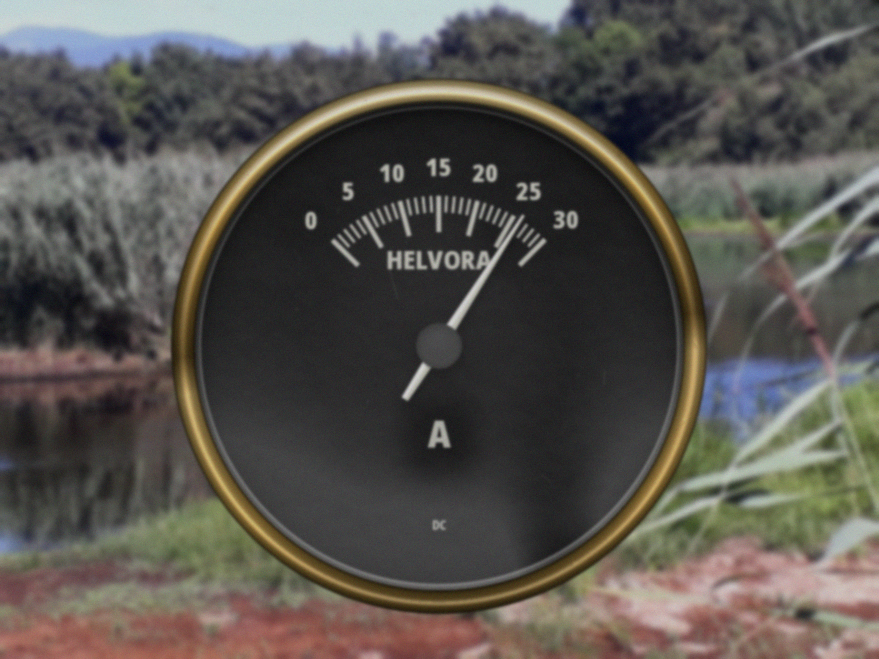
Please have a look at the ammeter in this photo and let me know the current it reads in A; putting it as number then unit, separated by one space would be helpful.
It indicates 26 A
